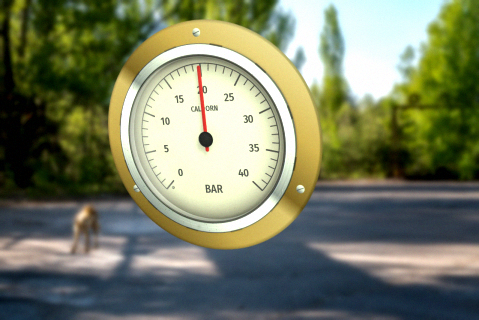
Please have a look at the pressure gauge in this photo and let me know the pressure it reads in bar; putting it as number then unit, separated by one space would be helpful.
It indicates 20 bar
